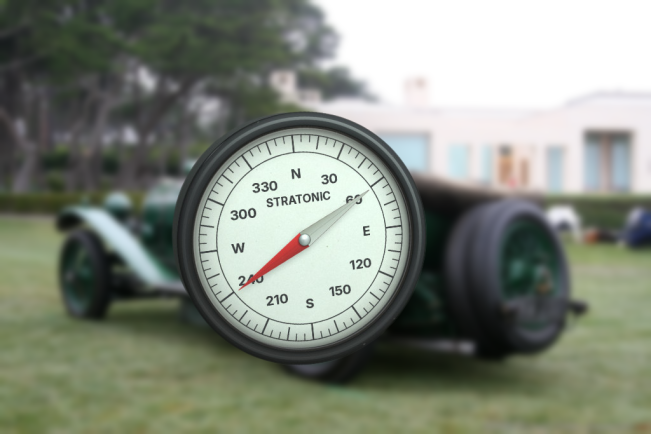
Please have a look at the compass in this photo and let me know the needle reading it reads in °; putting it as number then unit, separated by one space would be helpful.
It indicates 240 °
